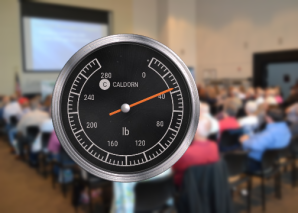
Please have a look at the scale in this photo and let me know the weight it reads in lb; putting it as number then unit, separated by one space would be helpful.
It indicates 36 lb
